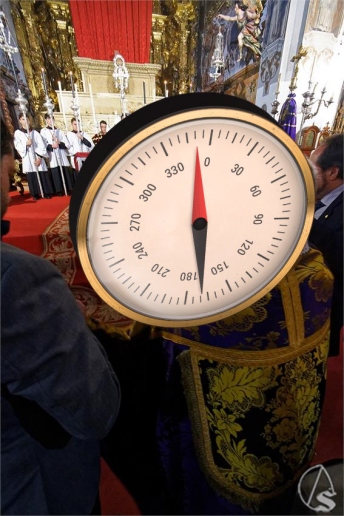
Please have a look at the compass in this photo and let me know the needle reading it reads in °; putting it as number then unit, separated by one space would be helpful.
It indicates 350 °
